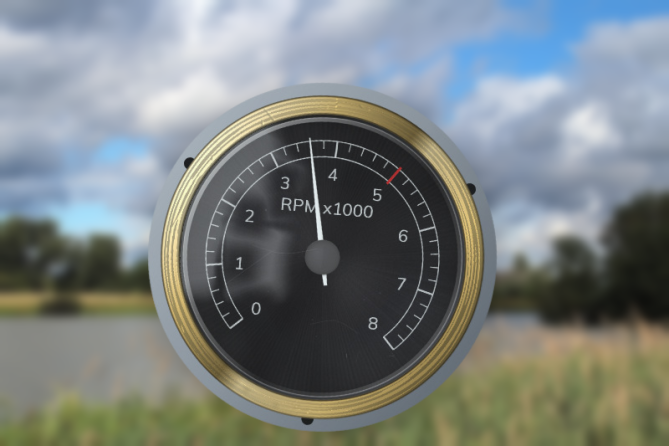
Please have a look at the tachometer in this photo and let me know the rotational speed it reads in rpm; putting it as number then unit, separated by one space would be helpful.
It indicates 3600 rpm
